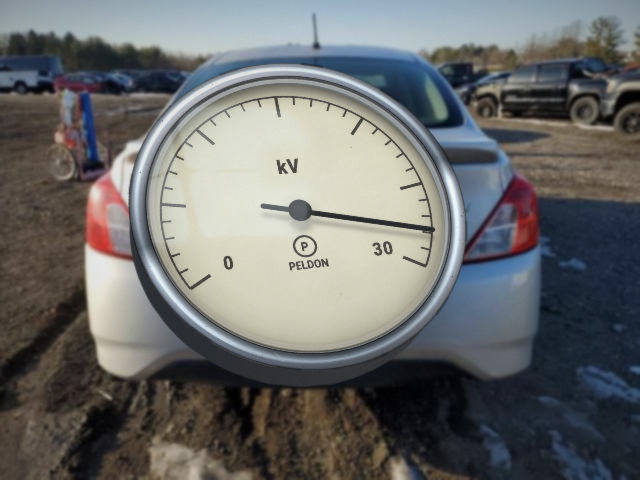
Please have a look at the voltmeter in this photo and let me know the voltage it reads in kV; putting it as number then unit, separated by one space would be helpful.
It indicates 28 kV
